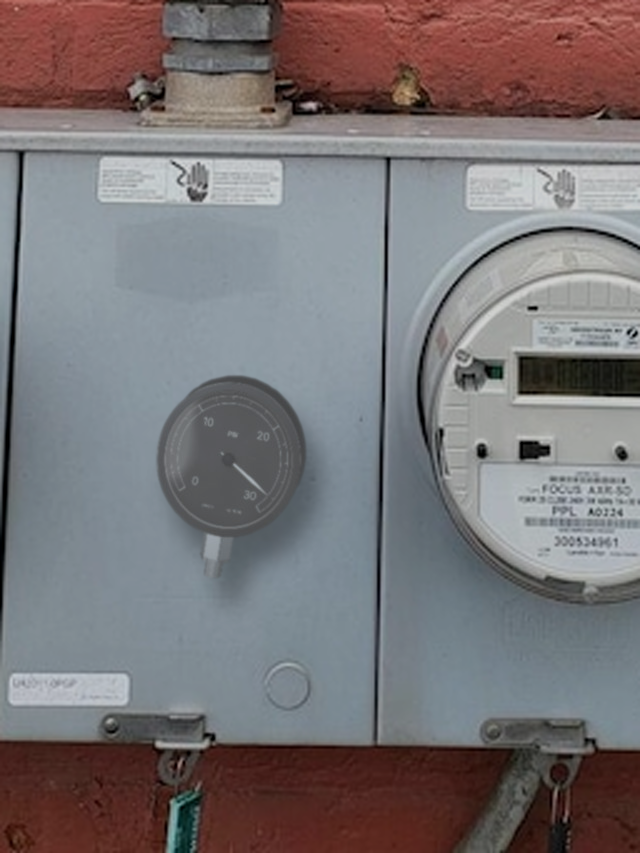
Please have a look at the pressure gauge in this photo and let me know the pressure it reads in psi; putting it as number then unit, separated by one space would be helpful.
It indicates 28 psi
